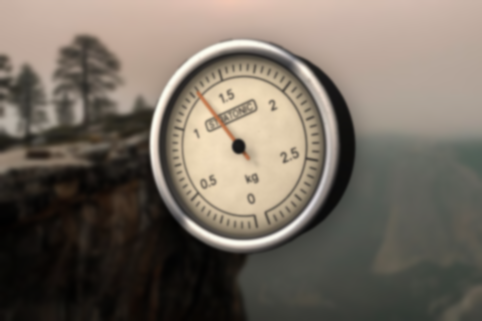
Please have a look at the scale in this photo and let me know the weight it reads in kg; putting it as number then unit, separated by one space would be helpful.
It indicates 1.3 kg
